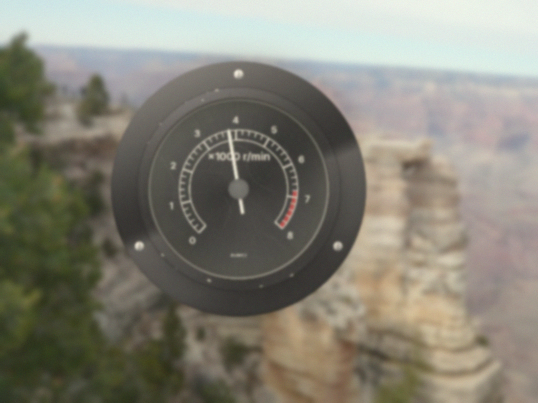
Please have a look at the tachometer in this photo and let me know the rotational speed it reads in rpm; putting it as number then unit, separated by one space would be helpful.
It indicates 3800 rpm
